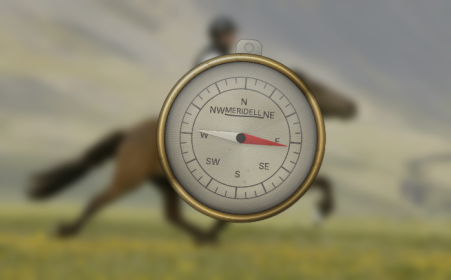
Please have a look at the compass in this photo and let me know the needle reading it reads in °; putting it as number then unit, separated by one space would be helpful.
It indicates 95 °
